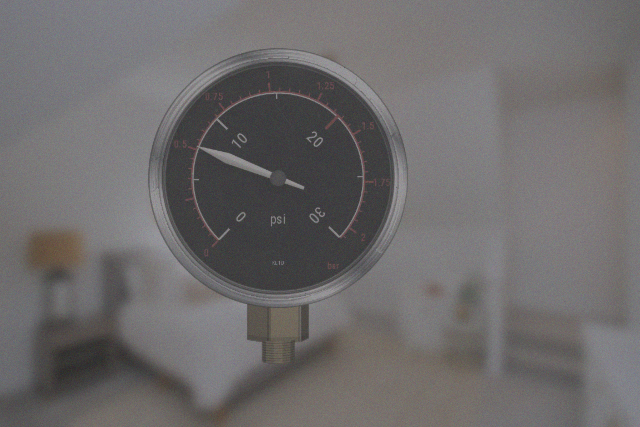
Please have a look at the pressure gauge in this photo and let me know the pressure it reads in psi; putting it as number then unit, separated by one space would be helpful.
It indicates 7.5 psi
